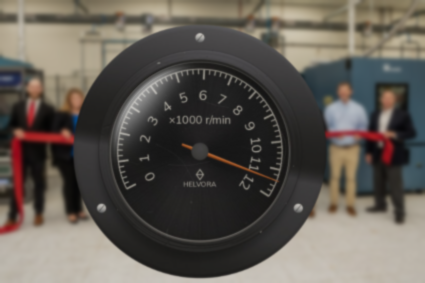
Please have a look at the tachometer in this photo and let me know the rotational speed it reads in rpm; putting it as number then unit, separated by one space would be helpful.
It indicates 11400 rpm
